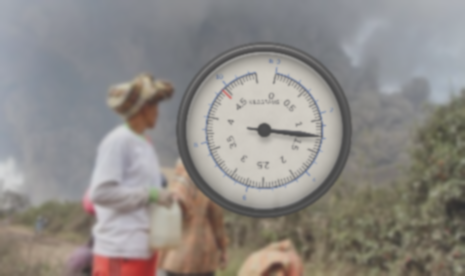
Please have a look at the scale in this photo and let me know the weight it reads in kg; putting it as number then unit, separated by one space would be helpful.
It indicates 1.25 kg
